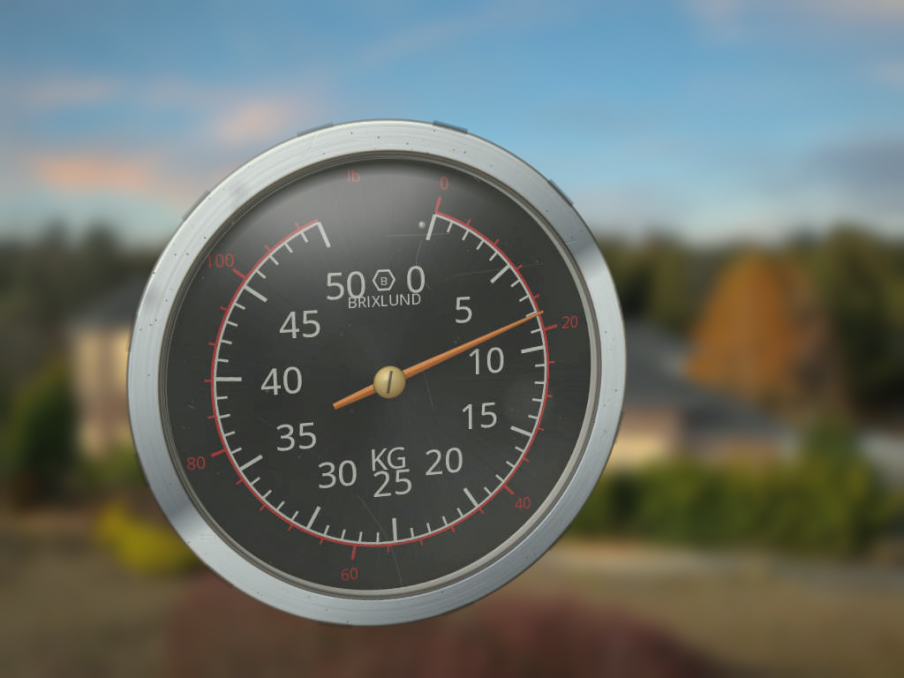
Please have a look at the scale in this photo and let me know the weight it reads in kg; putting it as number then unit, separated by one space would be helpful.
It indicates 8 kg
